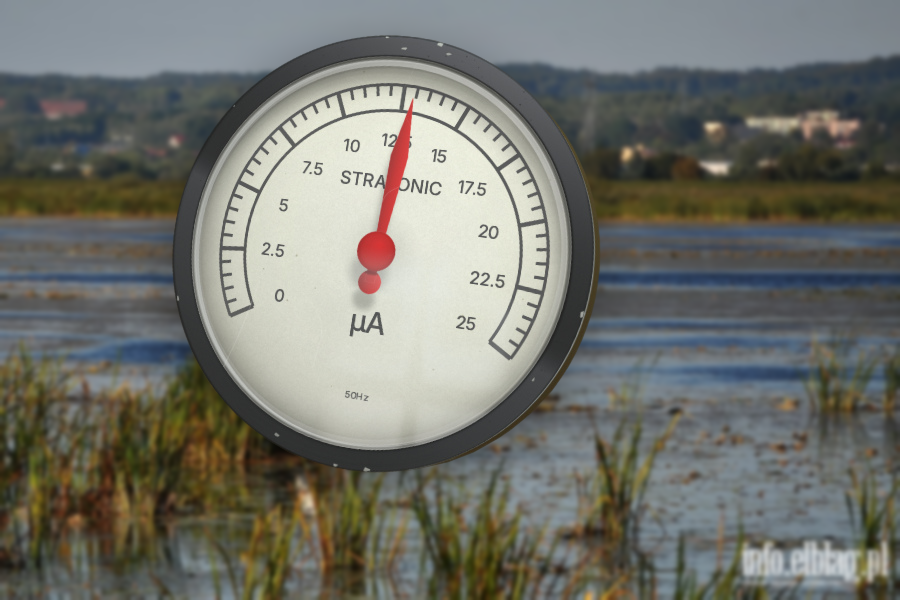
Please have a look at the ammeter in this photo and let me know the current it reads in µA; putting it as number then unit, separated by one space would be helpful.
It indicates 13 µA
